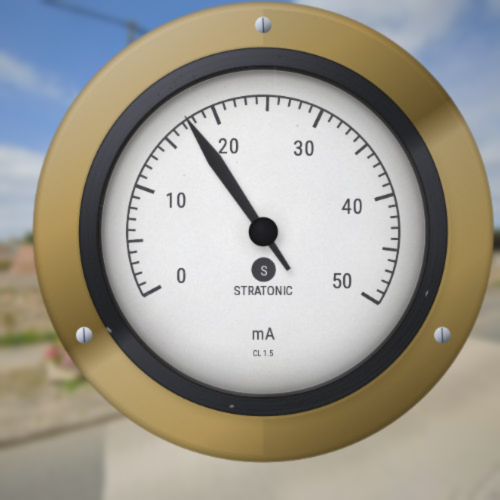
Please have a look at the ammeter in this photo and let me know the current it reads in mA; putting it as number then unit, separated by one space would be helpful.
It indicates 17.5 mA
